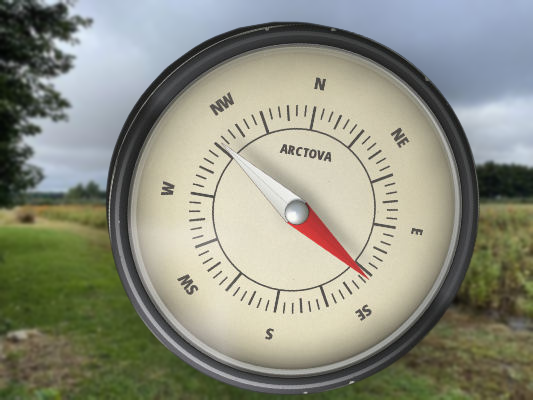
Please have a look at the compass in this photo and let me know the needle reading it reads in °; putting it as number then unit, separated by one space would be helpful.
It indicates 122.5 °
